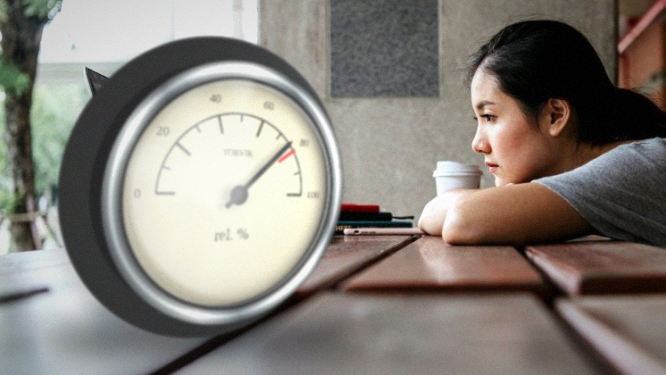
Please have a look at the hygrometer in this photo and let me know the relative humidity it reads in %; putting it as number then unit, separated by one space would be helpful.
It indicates 75 %
